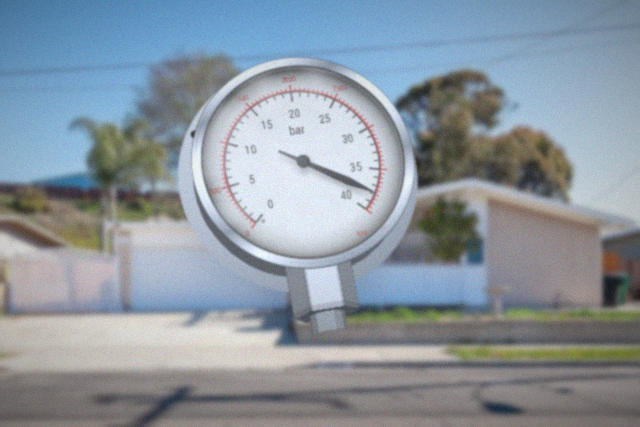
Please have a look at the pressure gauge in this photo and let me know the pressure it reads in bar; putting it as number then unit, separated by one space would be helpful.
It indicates 38 bar
